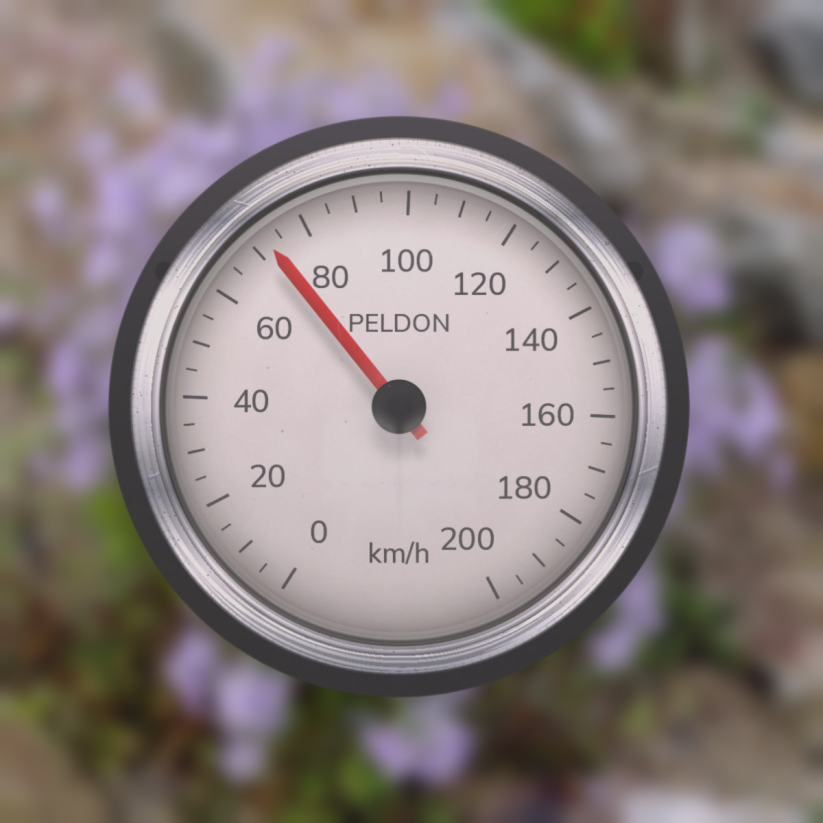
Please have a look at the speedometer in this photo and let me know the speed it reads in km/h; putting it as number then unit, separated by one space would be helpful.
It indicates 72.5 km/h
